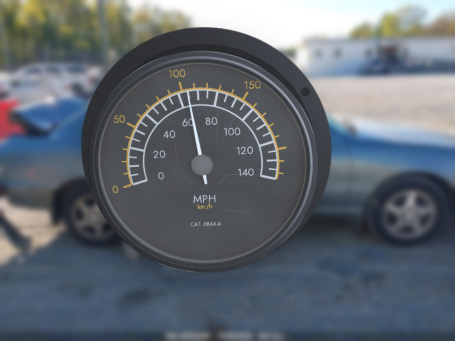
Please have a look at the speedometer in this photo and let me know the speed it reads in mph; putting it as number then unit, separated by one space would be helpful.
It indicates 65 mph
